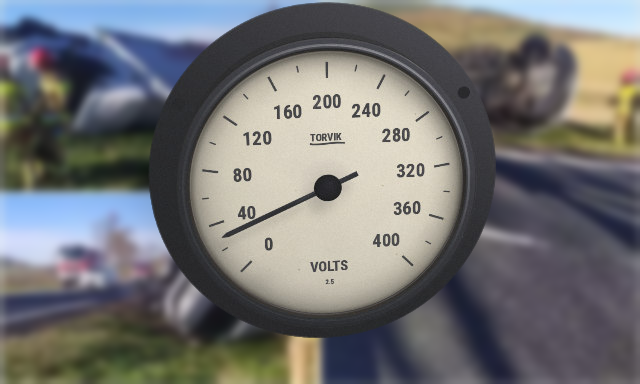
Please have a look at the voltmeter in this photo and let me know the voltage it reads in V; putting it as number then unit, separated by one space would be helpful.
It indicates 30 V
